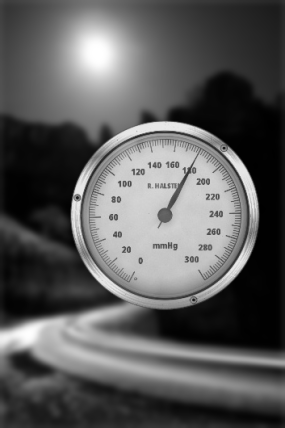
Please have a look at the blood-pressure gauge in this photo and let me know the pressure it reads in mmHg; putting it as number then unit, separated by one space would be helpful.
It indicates 180 mmHg
